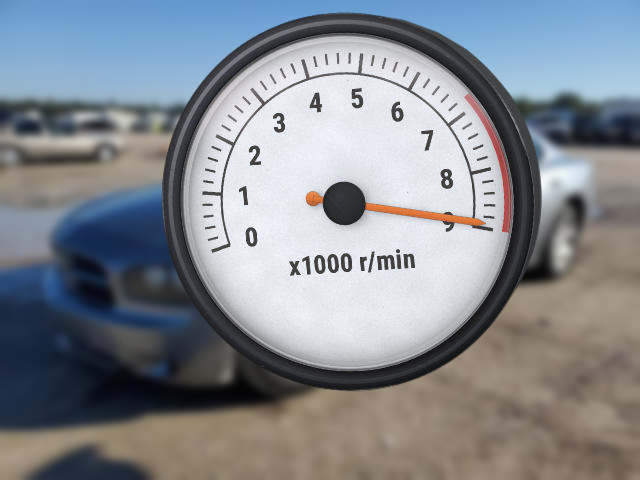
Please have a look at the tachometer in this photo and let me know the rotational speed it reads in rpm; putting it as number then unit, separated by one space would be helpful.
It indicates 8900 rpm
